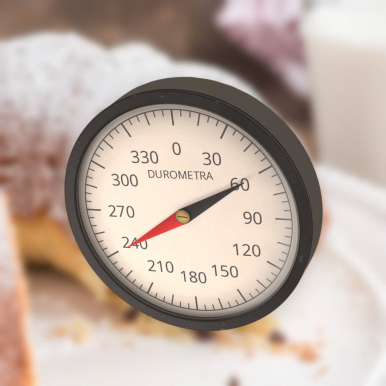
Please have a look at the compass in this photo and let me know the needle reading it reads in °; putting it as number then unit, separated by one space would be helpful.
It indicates 240 °
